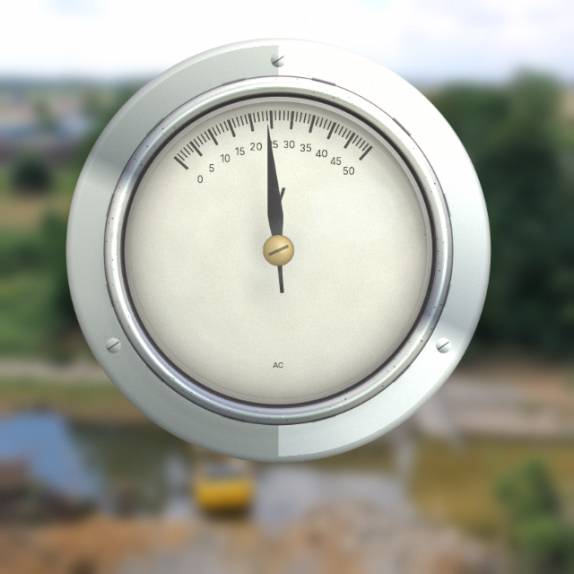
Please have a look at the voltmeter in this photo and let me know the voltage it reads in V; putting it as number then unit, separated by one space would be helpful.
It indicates 24 V
